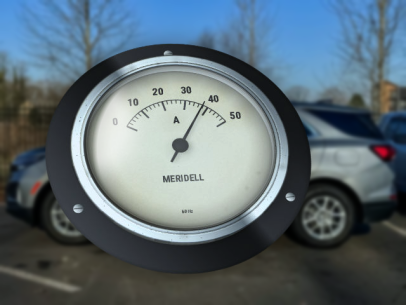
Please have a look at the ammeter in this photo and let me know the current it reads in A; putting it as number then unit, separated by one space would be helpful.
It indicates 38 A
